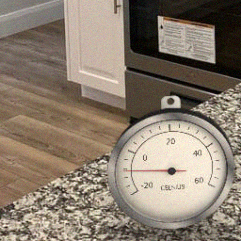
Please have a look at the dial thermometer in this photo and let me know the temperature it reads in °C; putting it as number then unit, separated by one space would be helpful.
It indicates -8 °C
